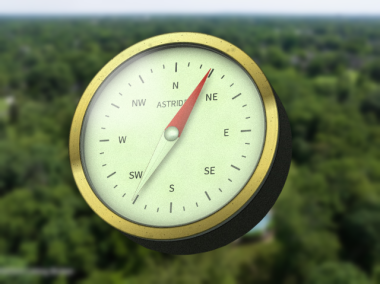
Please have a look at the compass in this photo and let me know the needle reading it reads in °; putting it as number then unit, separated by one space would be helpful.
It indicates 30 °
